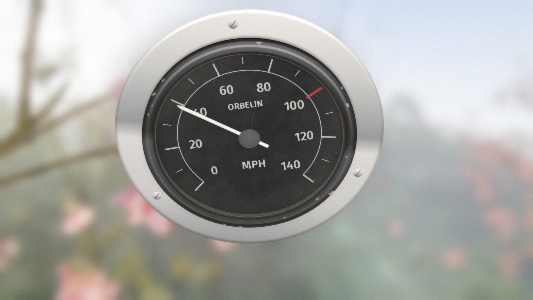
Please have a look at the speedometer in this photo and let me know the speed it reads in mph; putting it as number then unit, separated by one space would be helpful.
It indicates 40 mph
